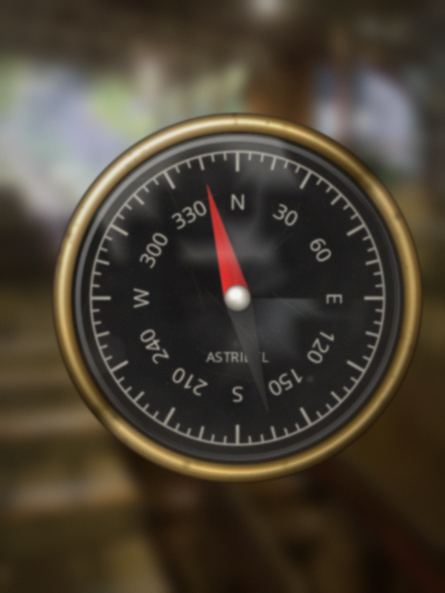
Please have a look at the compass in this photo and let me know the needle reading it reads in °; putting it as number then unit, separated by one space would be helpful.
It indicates 345 °
